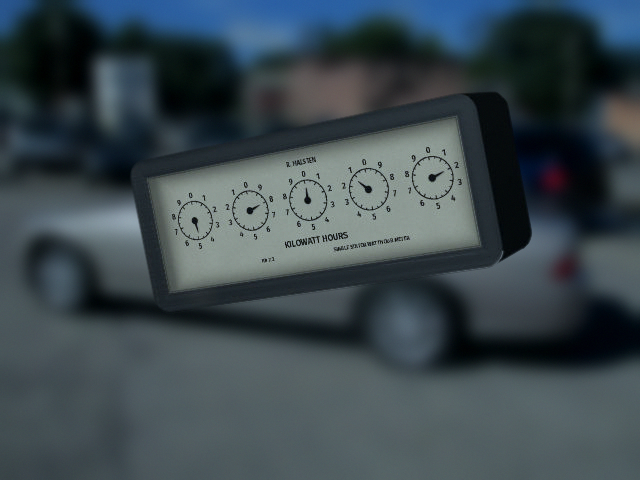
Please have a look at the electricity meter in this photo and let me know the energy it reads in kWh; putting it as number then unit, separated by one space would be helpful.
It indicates 48012 kWh
